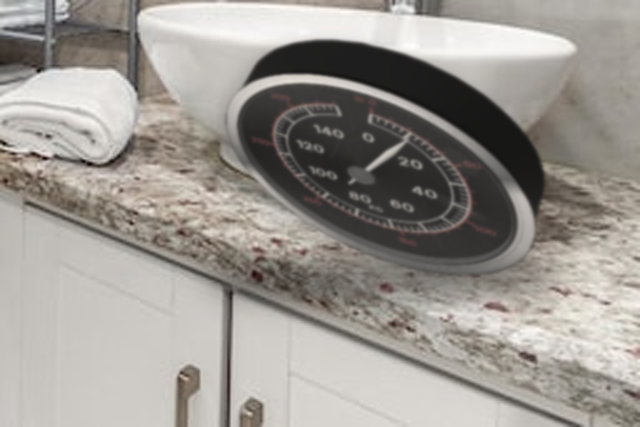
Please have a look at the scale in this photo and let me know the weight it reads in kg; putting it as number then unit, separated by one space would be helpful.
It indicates 10 kg
